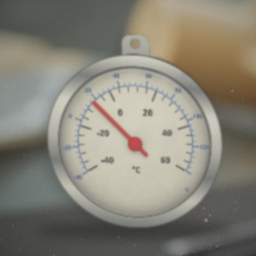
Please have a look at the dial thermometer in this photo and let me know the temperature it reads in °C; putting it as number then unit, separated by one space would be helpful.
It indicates -8 °C
